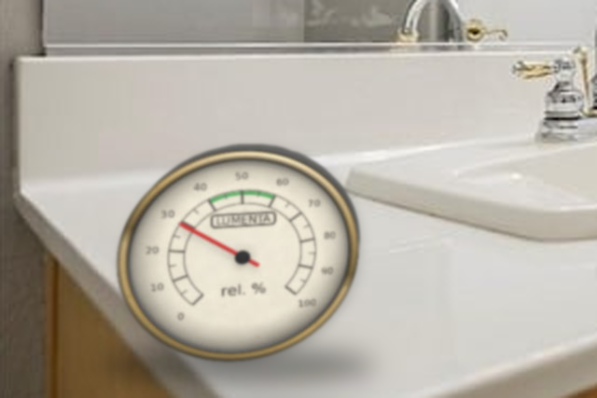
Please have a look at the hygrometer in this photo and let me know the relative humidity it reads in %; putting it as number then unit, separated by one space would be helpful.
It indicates 30 %
